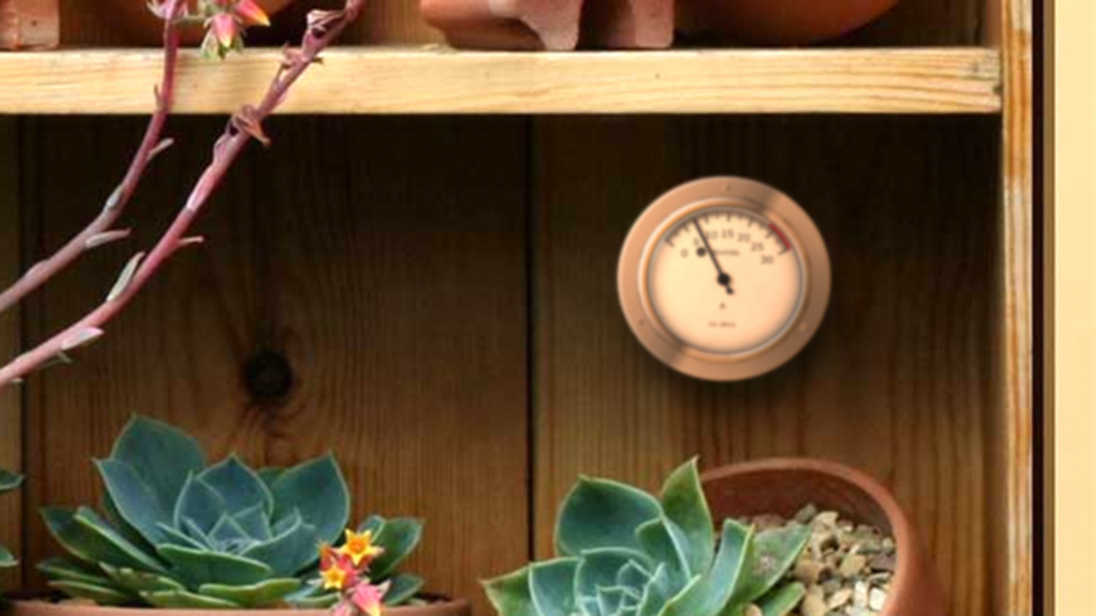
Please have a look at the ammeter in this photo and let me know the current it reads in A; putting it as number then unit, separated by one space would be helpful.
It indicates 7.5 A
